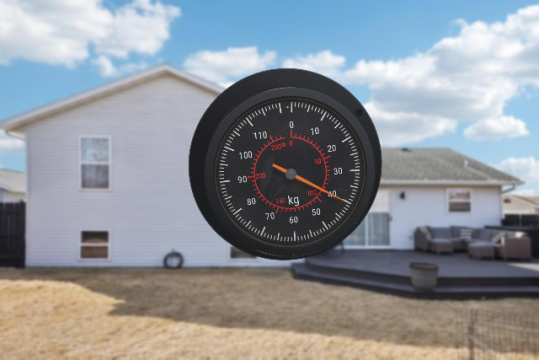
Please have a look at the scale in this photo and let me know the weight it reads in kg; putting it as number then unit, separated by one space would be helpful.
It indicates 40 kg
